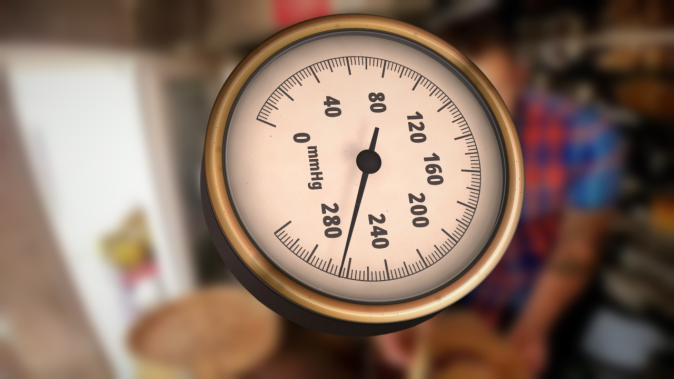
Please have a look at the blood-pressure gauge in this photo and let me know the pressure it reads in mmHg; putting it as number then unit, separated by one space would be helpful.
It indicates 264 mmHg
